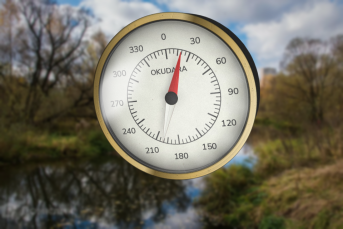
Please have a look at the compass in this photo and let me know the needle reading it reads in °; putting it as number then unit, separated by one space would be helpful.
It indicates 20 °
